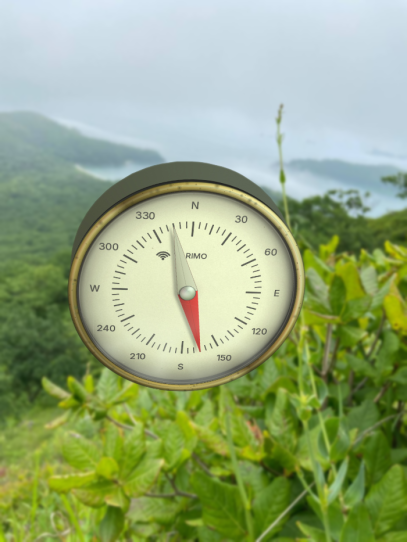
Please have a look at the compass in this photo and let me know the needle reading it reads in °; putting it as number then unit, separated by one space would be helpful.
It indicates 165 °
